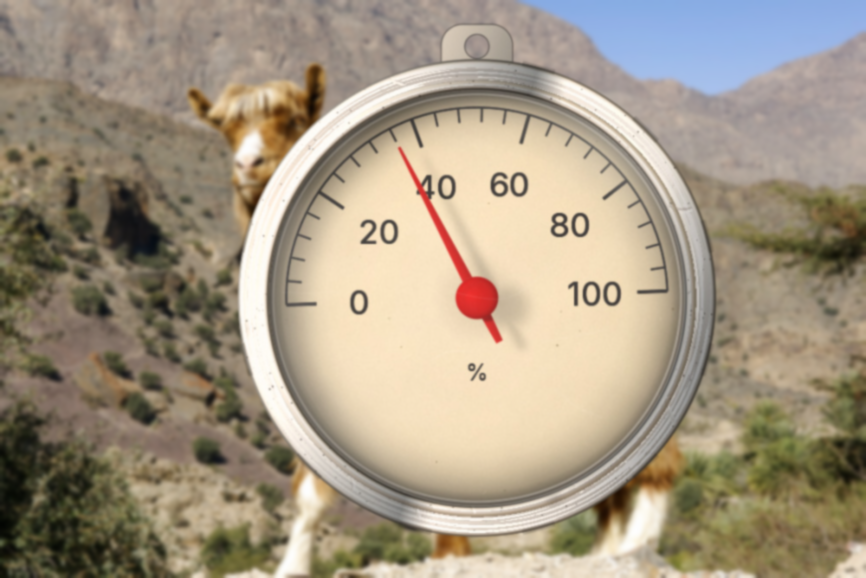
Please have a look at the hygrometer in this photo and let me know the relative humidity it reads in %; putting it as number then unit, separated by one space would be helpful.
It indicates 36 %
